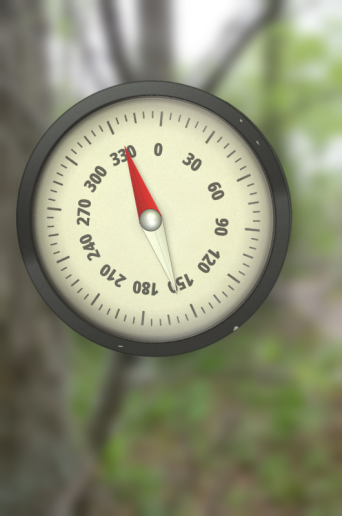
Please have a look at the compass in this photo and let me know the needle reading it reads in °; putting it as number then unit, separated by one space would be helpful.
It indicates 335 °
